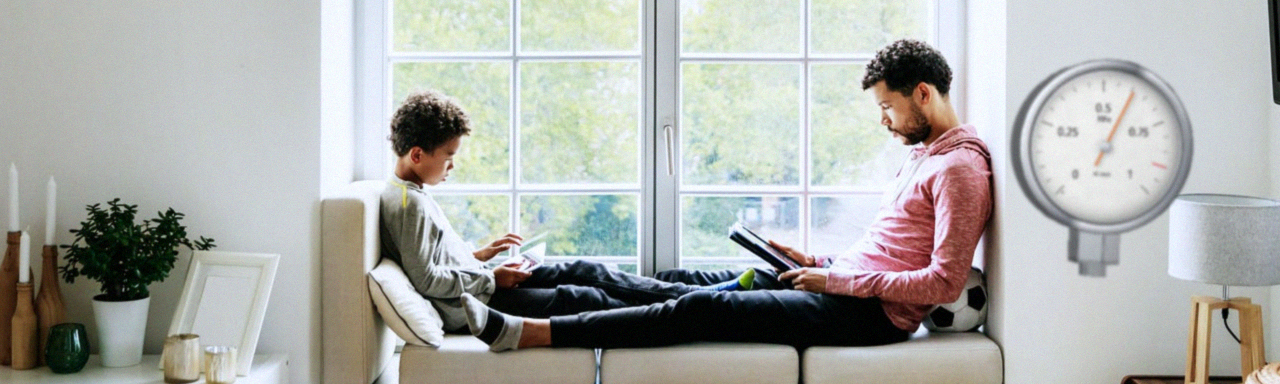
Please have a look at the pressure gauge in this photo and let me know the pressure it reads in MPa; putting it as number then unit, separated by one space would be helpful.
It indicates 0.6 MPa
